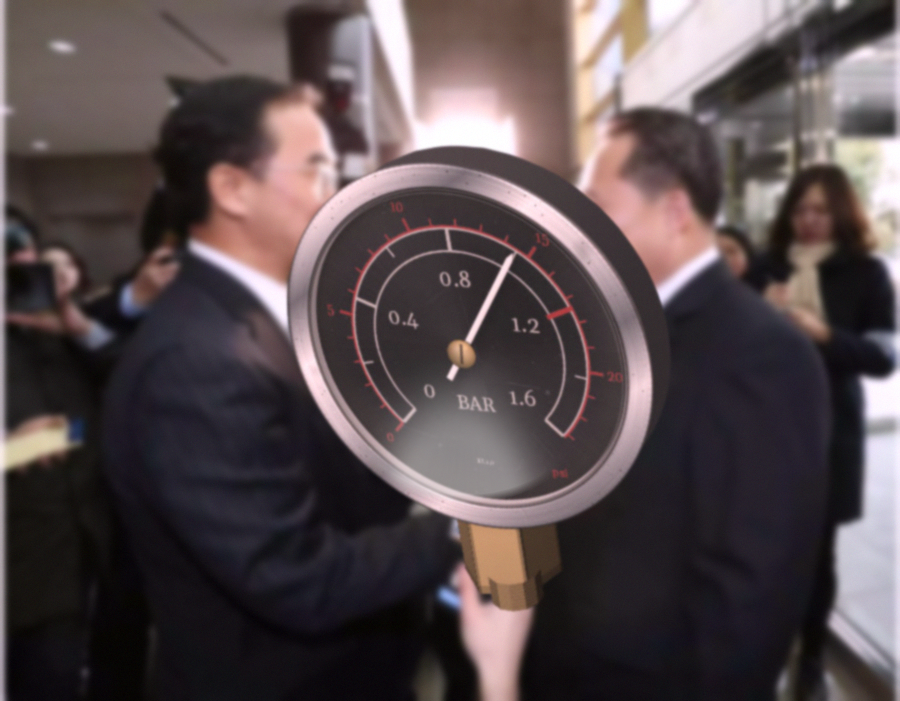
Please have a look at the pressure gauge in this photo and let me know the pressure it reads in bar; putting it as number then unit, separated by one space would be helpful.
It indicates 1 bar
